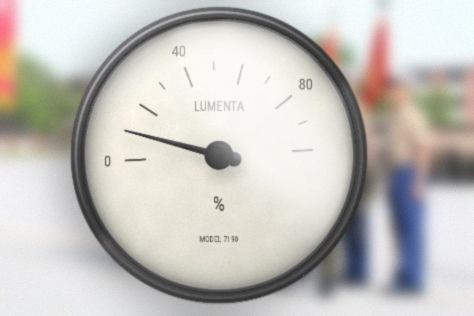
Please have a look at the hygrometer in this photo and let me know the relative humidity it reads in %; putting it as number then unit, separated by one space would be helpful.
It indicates 10 %
